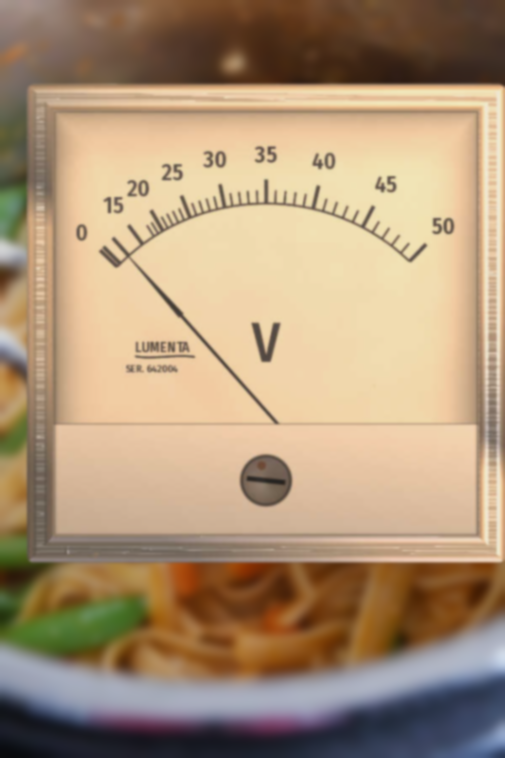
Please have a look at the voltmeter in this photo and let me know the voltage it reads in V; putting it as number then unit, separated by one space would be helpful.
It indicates 10 V
